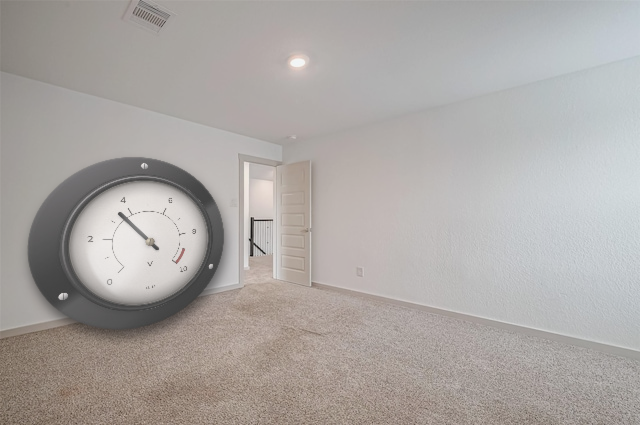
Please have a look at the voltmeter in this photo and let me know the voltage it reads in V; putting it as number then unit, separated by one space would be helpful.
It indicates 3.5 V
